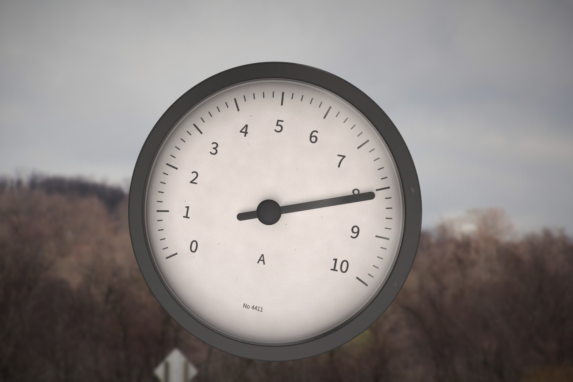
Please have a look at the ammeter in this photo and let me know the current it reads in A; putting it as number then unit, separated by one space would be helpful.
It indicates 8.1 A
